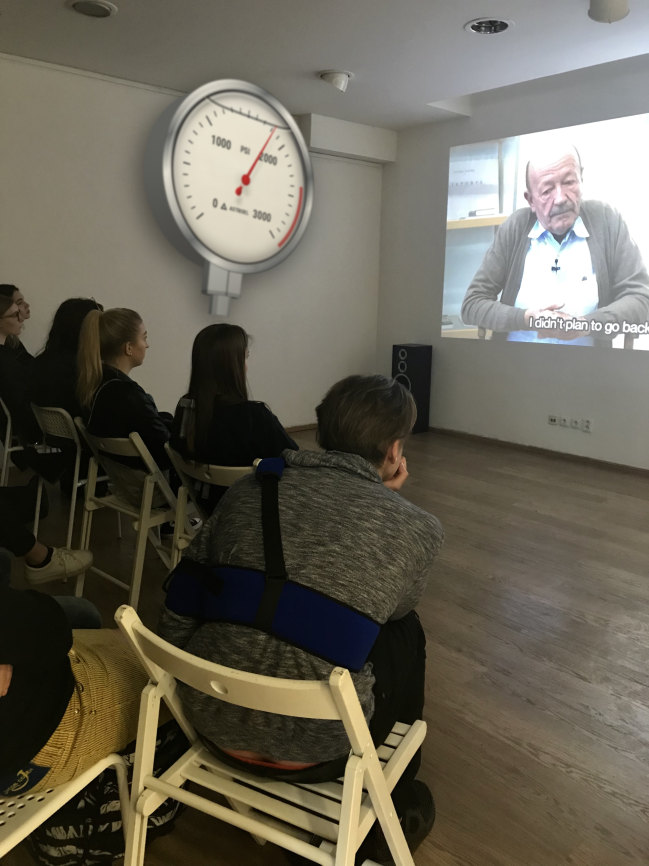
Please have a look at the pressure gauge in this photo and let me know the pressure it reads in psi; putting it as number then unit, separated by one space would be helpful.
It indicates 1800 psi
